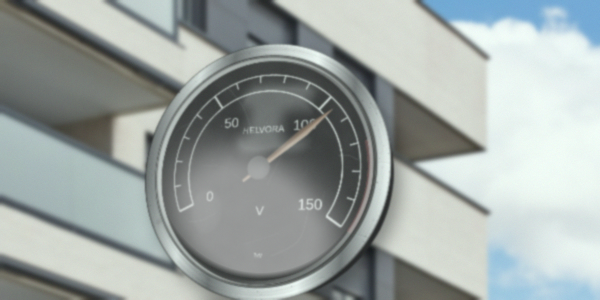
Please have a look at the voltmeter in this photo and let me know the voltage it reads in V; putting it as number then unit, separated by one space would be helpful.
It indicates 105 V
